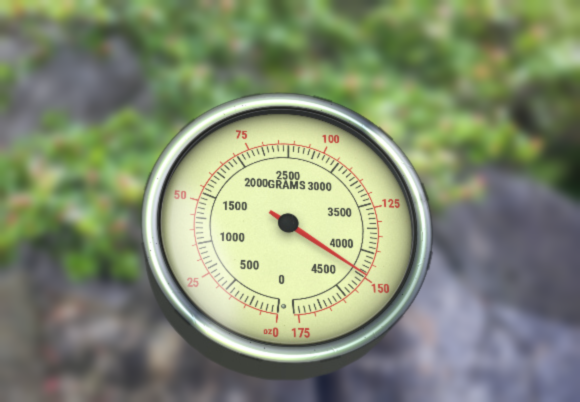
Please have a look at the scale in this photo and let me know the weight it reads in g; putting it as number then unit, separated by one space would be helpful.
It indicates 4250 g
